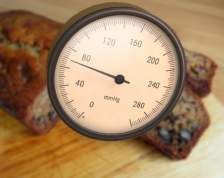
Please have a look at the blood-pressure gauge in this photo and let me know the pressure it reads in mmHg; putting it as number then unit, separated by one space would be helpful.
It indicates 70 mmHg
